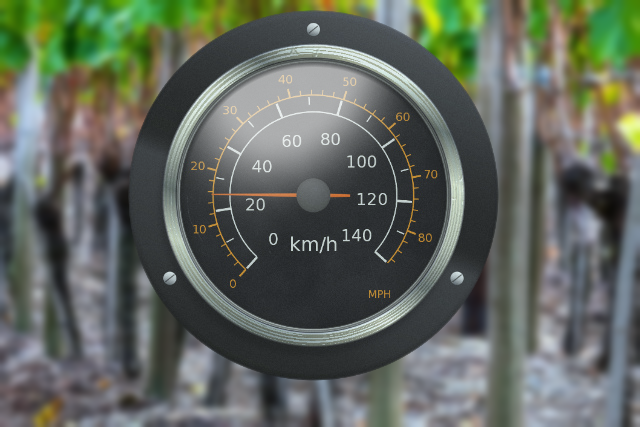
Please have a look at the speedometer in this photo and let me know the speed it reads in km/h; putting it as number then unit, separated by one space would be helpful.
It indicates 25 km/h
